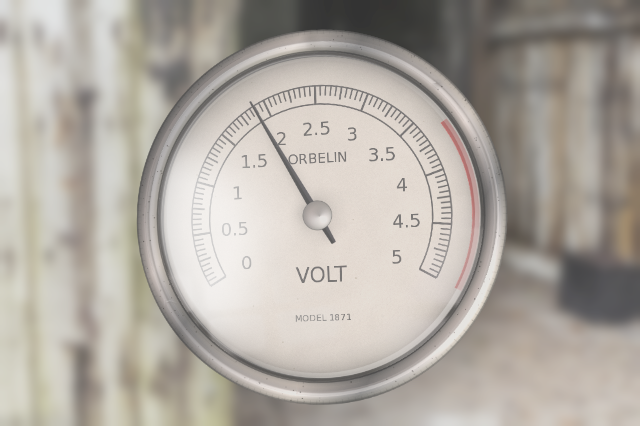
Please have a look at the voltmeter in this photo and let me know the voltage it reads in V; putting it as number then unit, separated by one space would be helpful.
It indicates 1.9 V
